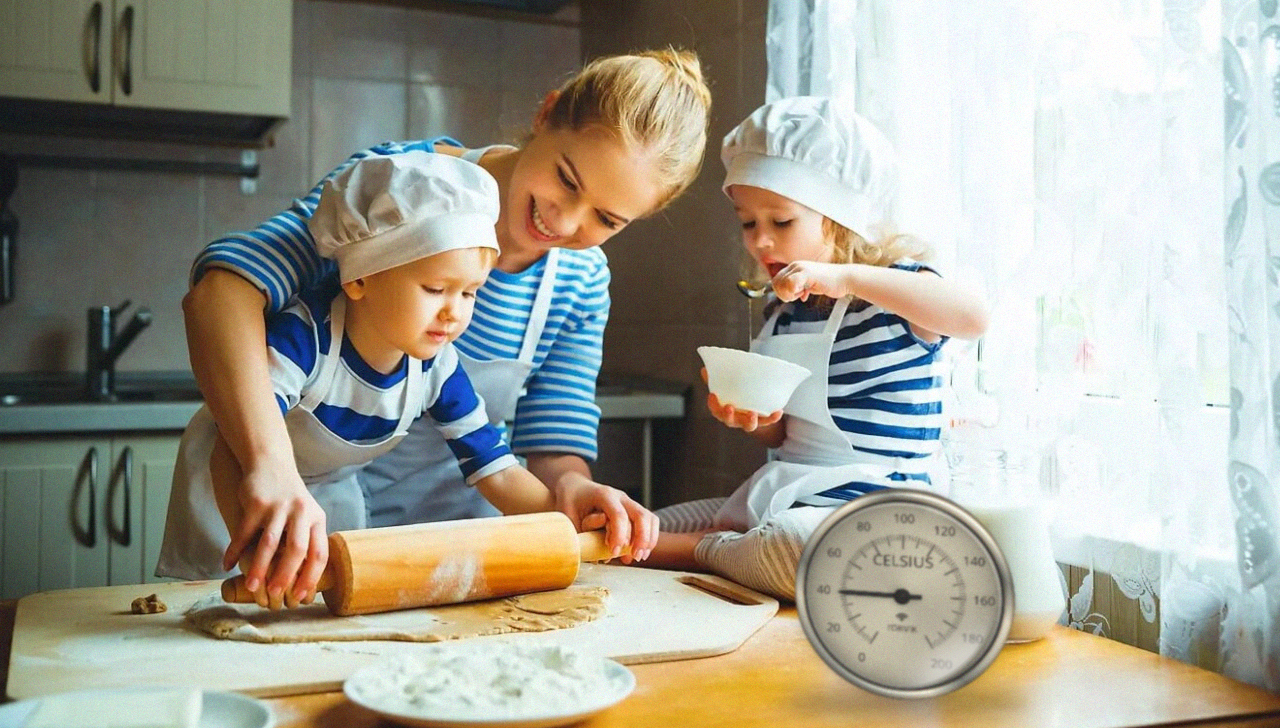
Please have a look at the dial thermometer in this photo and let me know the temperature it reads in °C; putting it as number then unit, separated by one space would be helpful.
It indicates 40 °C
